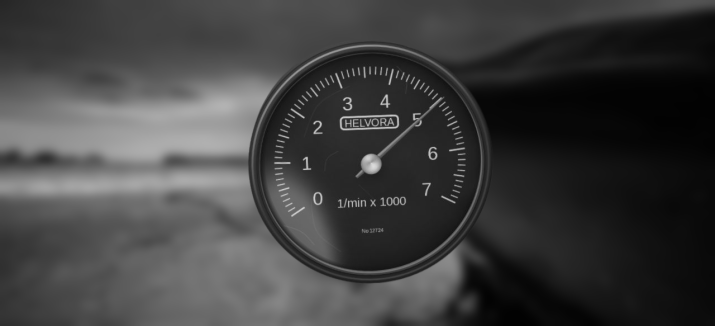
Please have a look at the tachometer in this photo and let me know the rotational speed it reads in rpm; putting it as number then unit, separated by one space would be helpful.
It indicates 5000 rpm
